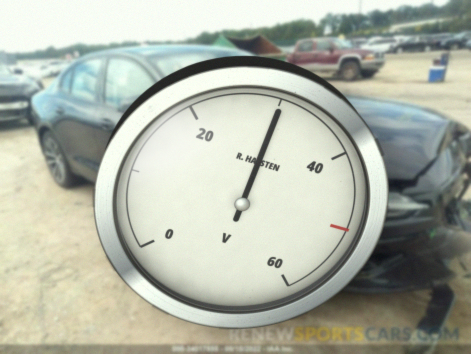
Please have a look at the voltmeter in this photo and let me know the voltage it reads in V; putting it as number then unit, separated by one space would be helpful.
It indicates 30 V
